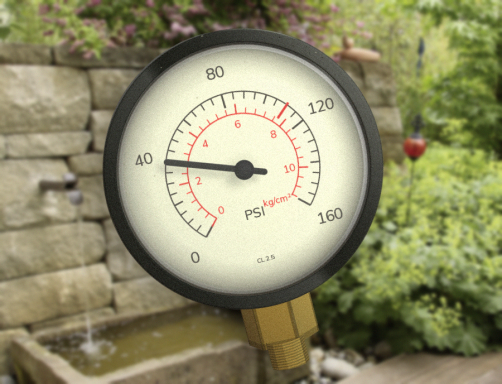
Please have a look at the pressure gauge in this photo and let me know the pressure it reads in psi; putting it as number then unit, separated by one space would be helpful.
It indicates 40 psi
